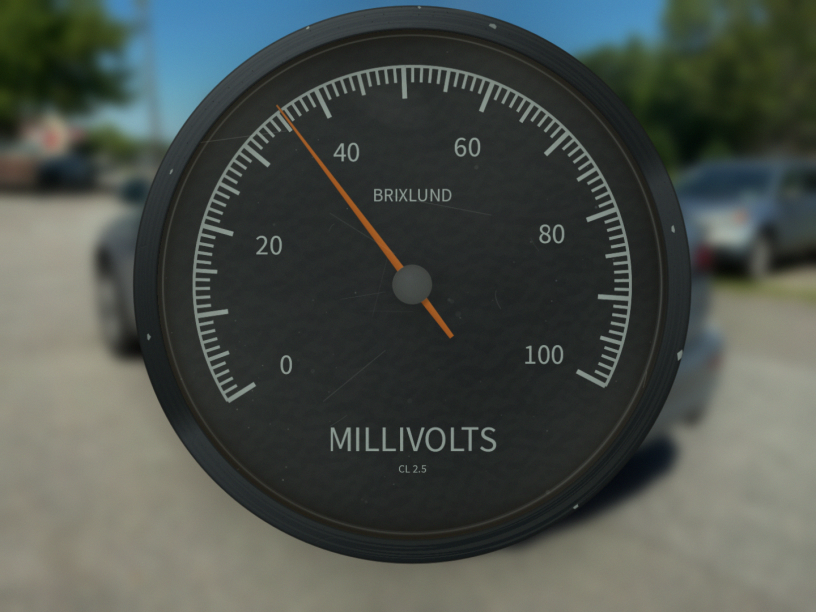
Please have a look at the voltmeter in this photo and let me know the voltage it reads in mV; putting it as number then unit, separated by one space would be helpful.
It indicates 35.5 mV
